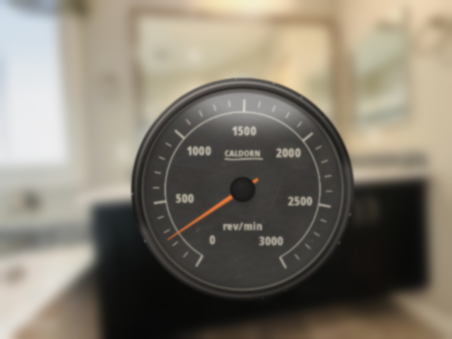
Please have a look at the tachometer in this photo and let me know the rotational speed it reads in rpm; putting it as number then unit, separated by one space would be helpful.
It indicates 250 rpm
